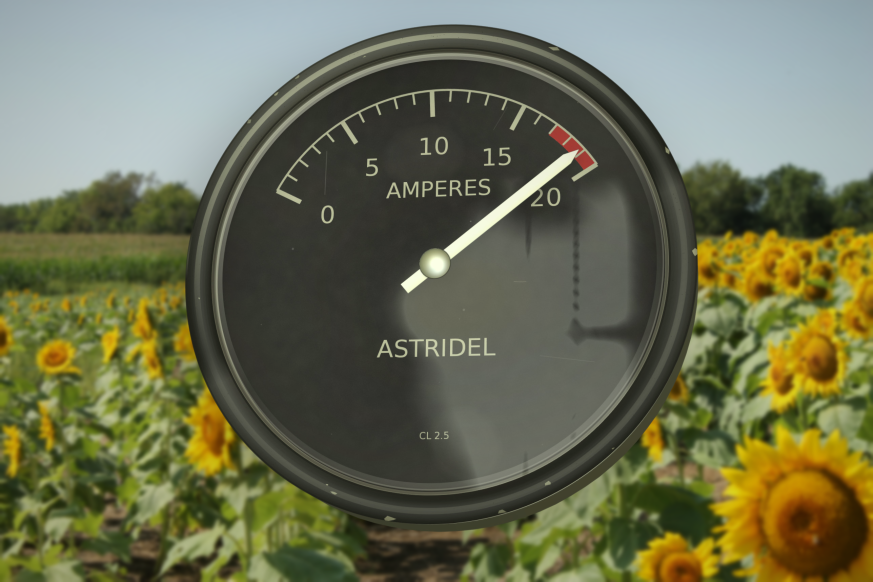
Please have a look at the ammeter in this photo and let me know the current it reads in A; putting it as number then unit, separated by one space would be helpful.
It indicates 19 A
